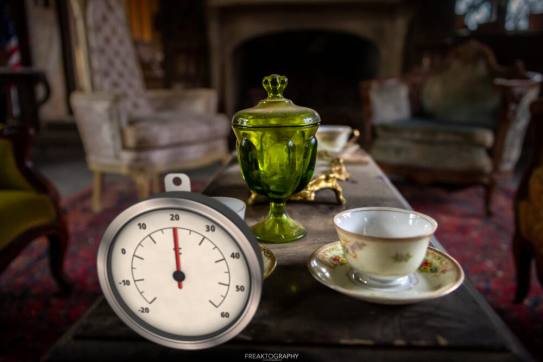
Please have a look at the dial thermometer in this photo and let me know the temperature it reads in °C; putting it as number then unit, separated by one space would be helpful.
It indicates 20 °C
